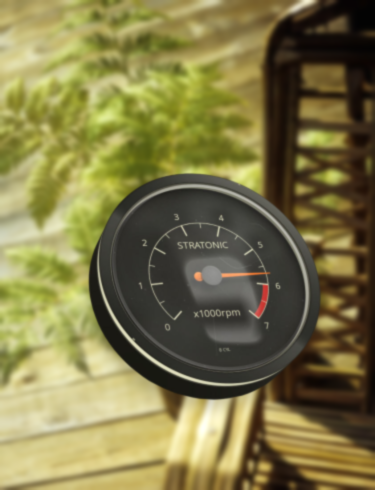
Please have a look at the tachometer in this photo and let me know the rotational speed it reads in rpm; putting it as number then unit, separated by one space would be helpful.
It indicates 5750 rpm
